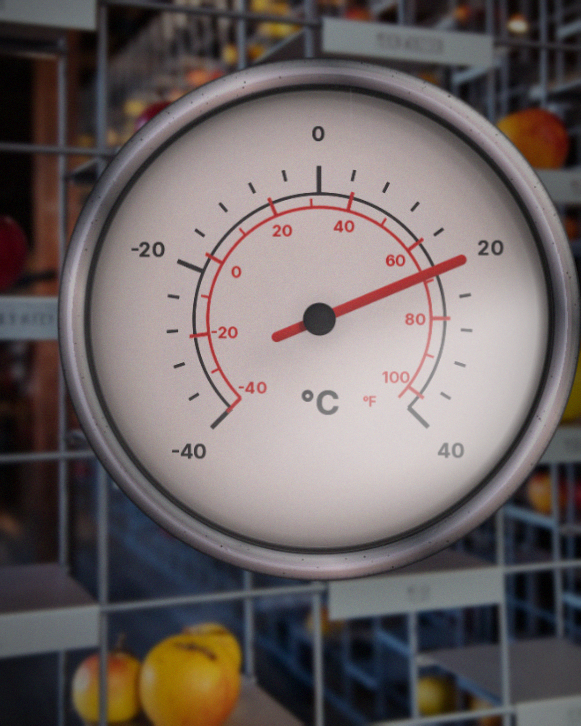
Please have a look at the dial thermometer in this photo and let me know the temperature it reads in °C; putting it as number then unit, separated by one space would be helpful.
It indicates 20 °C
